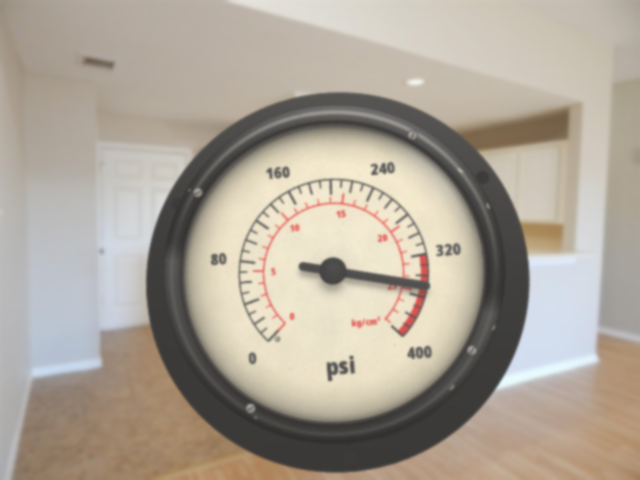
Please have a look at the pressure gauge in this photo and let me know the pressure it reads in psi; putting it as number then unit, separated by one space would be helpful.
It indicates 350 psi
